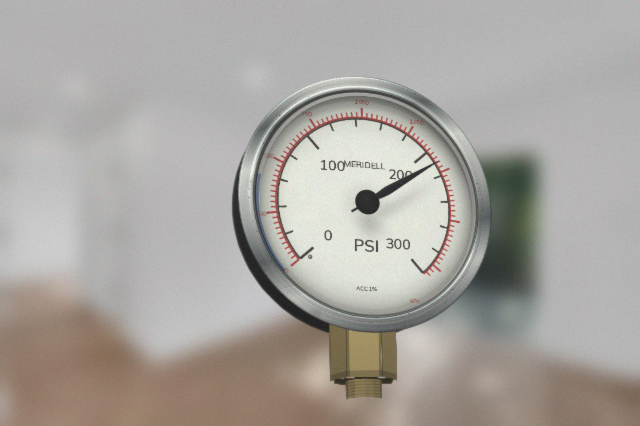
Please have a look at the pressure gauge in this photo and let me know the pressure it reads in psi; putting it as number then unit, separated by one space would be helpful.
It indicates 210 psi
